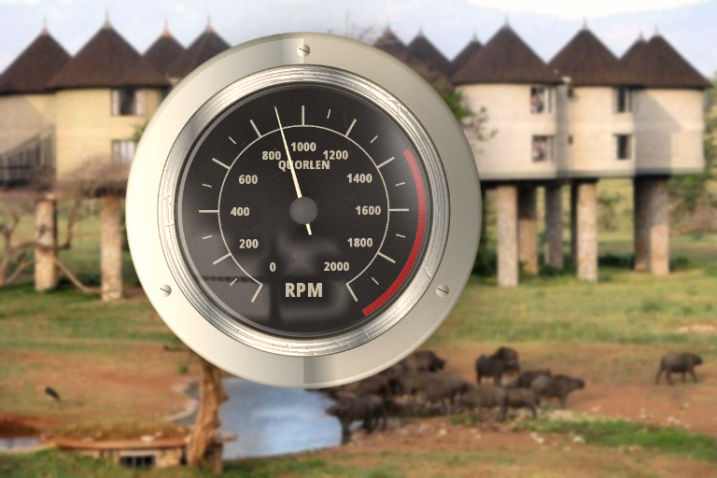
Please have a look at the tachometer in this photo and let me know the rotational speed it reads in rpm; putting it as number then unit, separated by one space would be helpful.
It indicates 900 rpm
